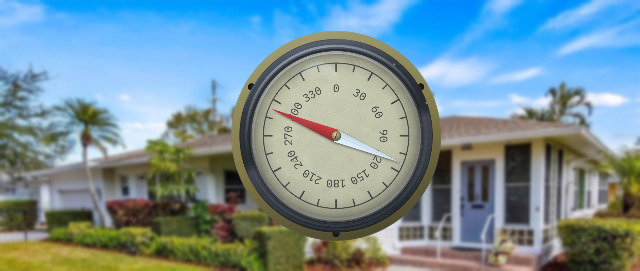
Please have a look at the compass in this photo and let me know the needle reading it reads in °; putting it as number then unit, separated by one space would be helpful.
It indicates 292.5 °
